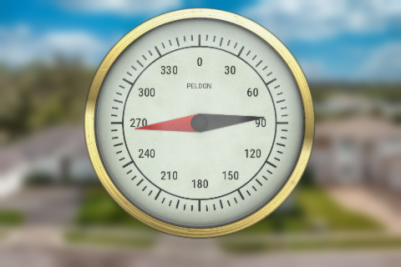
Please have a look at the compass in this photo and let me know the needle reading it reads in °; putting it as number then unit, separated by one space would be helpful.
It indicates 265 °
